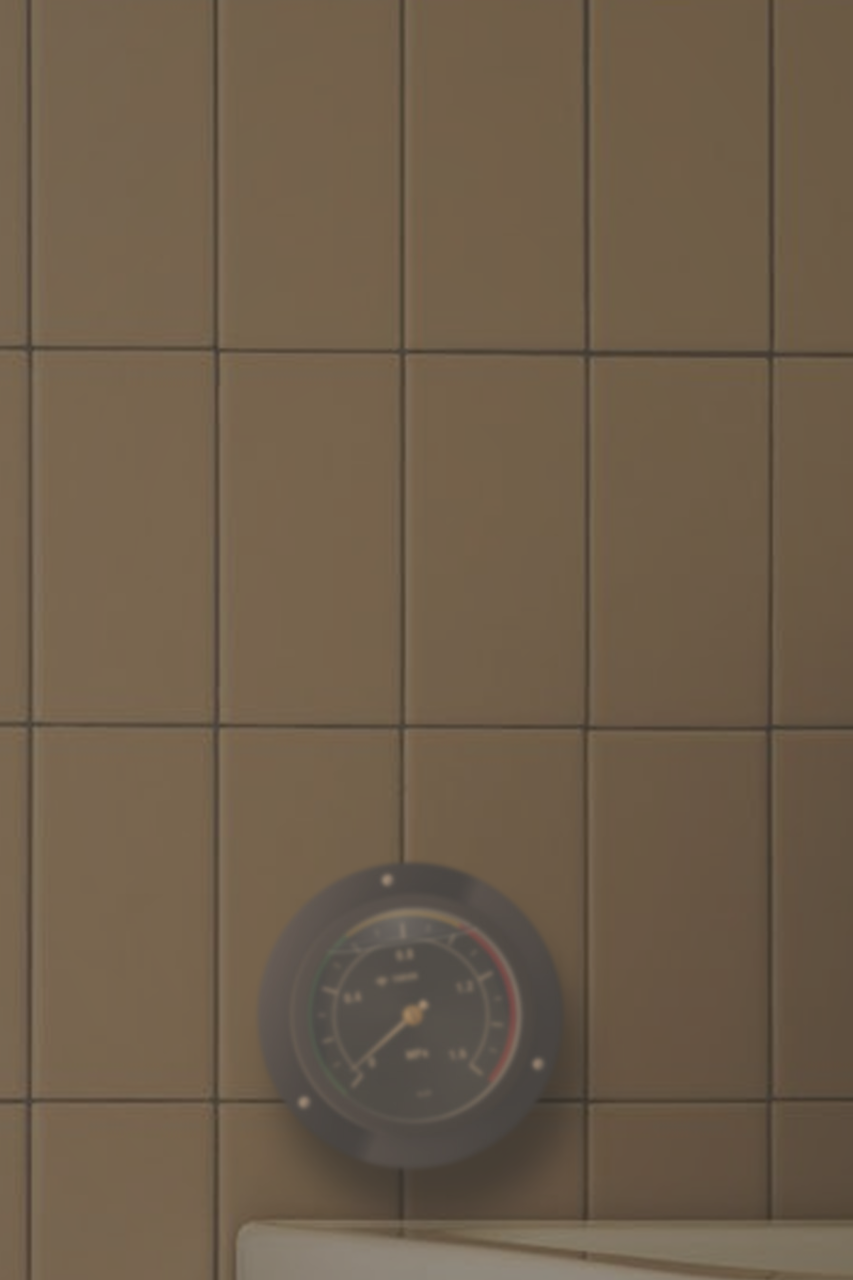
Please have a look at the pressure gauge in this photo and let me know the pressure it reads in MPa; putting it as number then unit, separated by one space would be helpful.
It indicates 0.05 MPa
